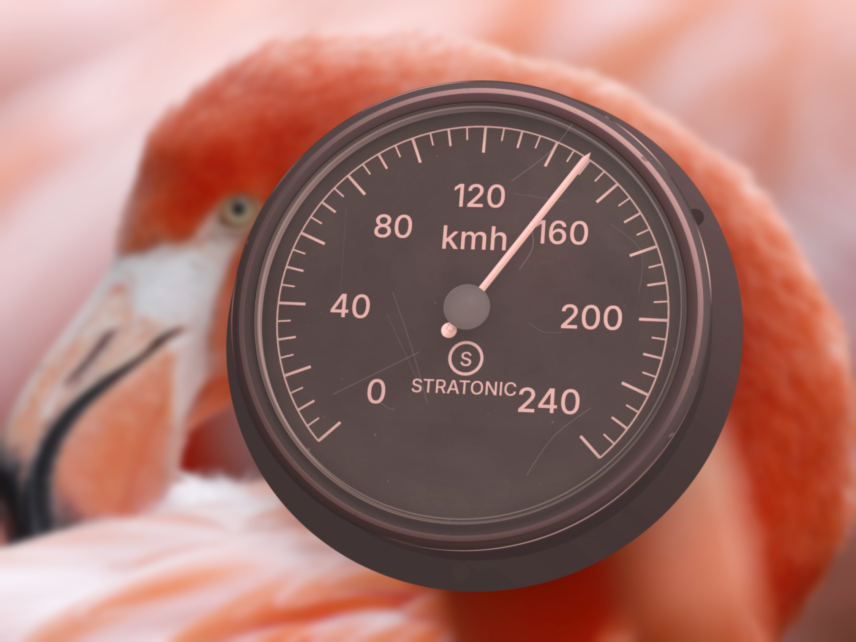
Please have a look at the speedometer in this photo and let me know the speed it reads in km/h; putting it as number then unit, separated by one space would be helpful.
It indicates 150 km/h
